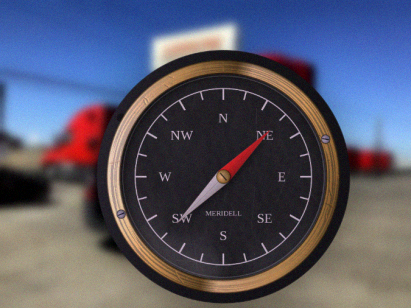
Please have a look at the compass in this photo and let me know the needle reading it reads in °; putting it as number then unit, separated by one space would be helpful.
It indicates 45 °
